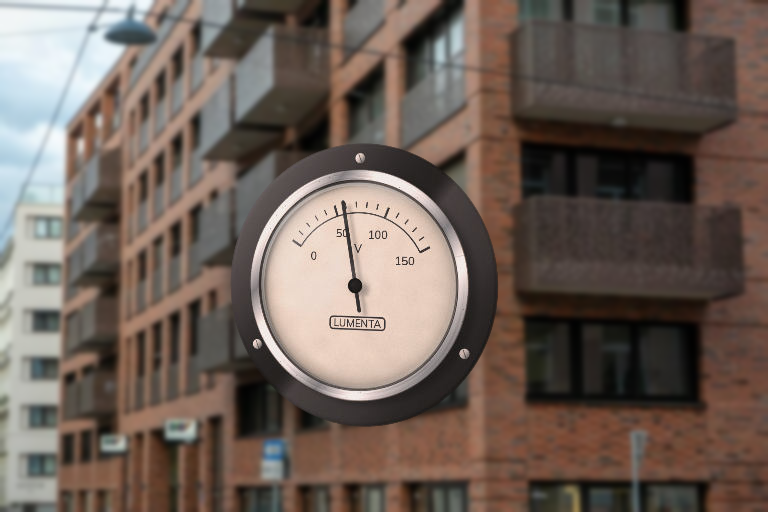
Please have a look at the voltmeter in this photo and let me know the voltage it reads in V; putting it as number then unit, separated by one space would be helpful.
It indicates 60 V
